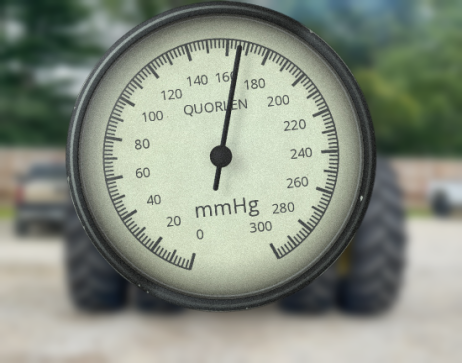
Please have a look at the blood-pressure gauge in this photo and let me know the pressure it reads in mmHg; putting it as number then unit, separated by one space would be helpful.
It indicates 166 mmHg
